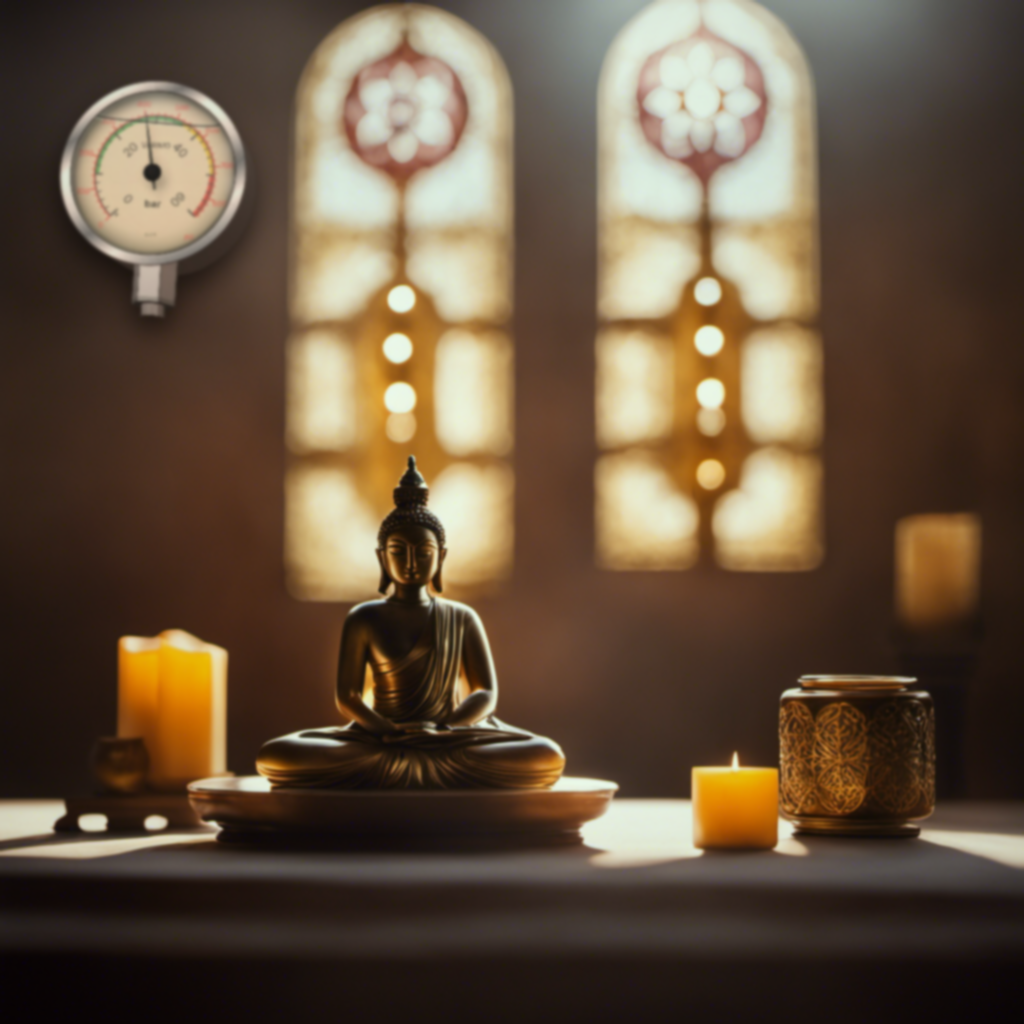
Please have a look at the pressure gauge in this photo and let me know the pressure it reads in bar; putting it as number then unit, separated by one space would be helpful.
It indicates 28 bar
